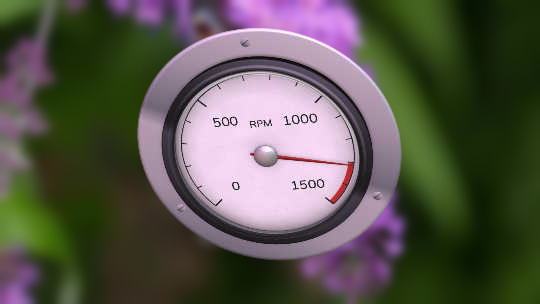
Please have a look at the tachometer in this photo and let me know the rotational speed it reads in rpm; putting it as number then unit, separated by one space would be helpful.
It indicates 1300 rpm
